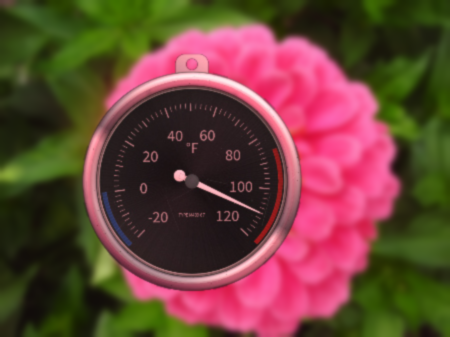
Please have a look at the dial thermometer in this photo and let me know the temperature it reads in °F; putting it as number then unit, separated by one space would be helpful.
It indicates 110 °F
